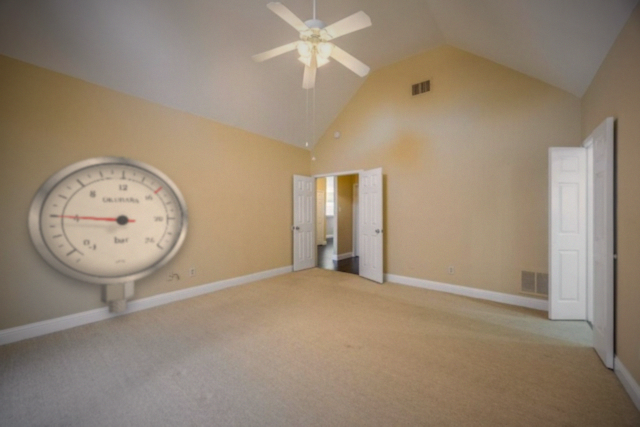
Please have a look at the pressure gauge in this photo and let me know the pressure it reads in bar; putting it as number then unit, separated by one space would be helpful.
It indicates 4 bar
